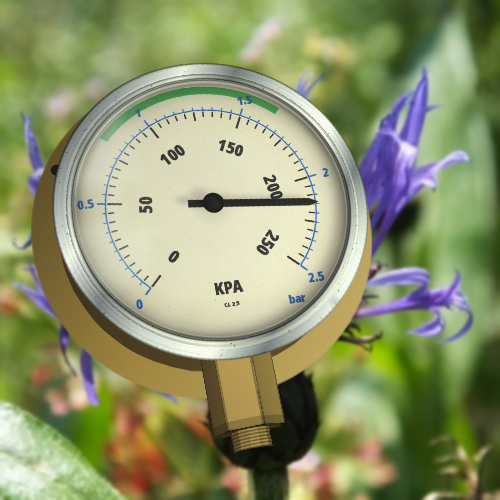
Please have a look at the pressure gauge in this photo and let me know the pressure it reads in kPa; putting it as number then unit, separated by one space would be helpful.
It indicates 215 kPa
